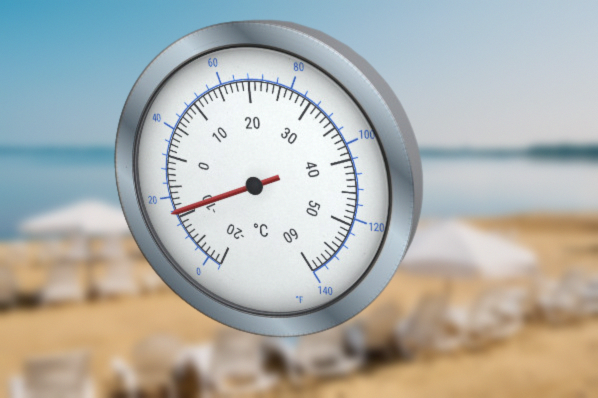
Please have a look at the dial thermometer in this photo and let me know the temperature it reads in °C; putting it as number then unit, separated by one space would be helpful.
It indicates -9 °C
